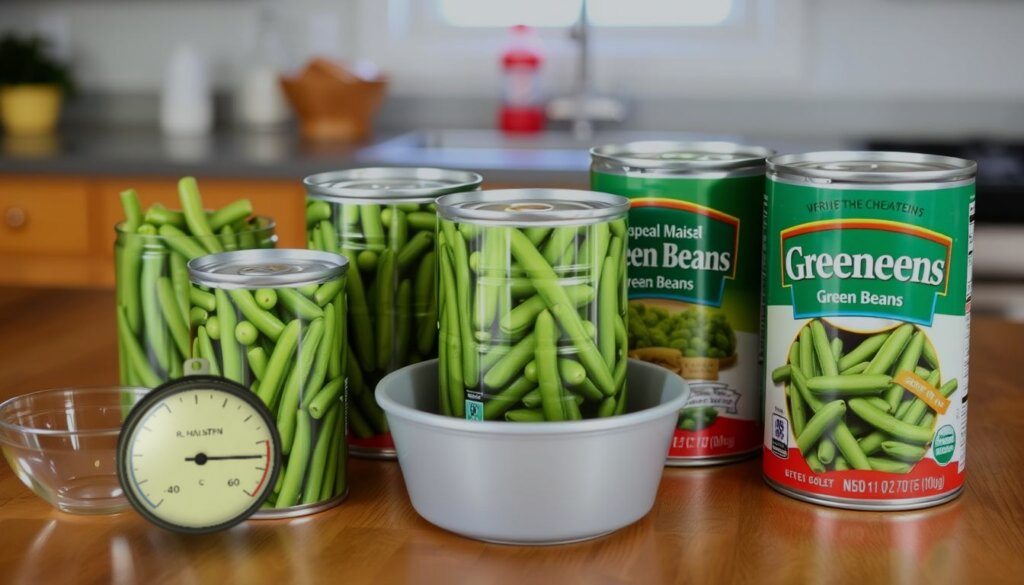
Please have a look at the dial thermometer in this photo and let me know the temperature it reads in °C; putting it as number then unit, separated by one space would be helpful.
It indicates 45 °C
